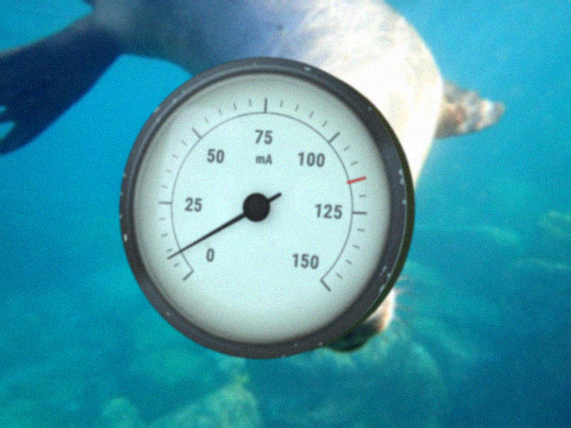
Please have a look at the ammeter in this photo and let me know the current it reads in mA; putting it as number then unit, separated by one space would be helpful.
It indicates 7.5 mA
